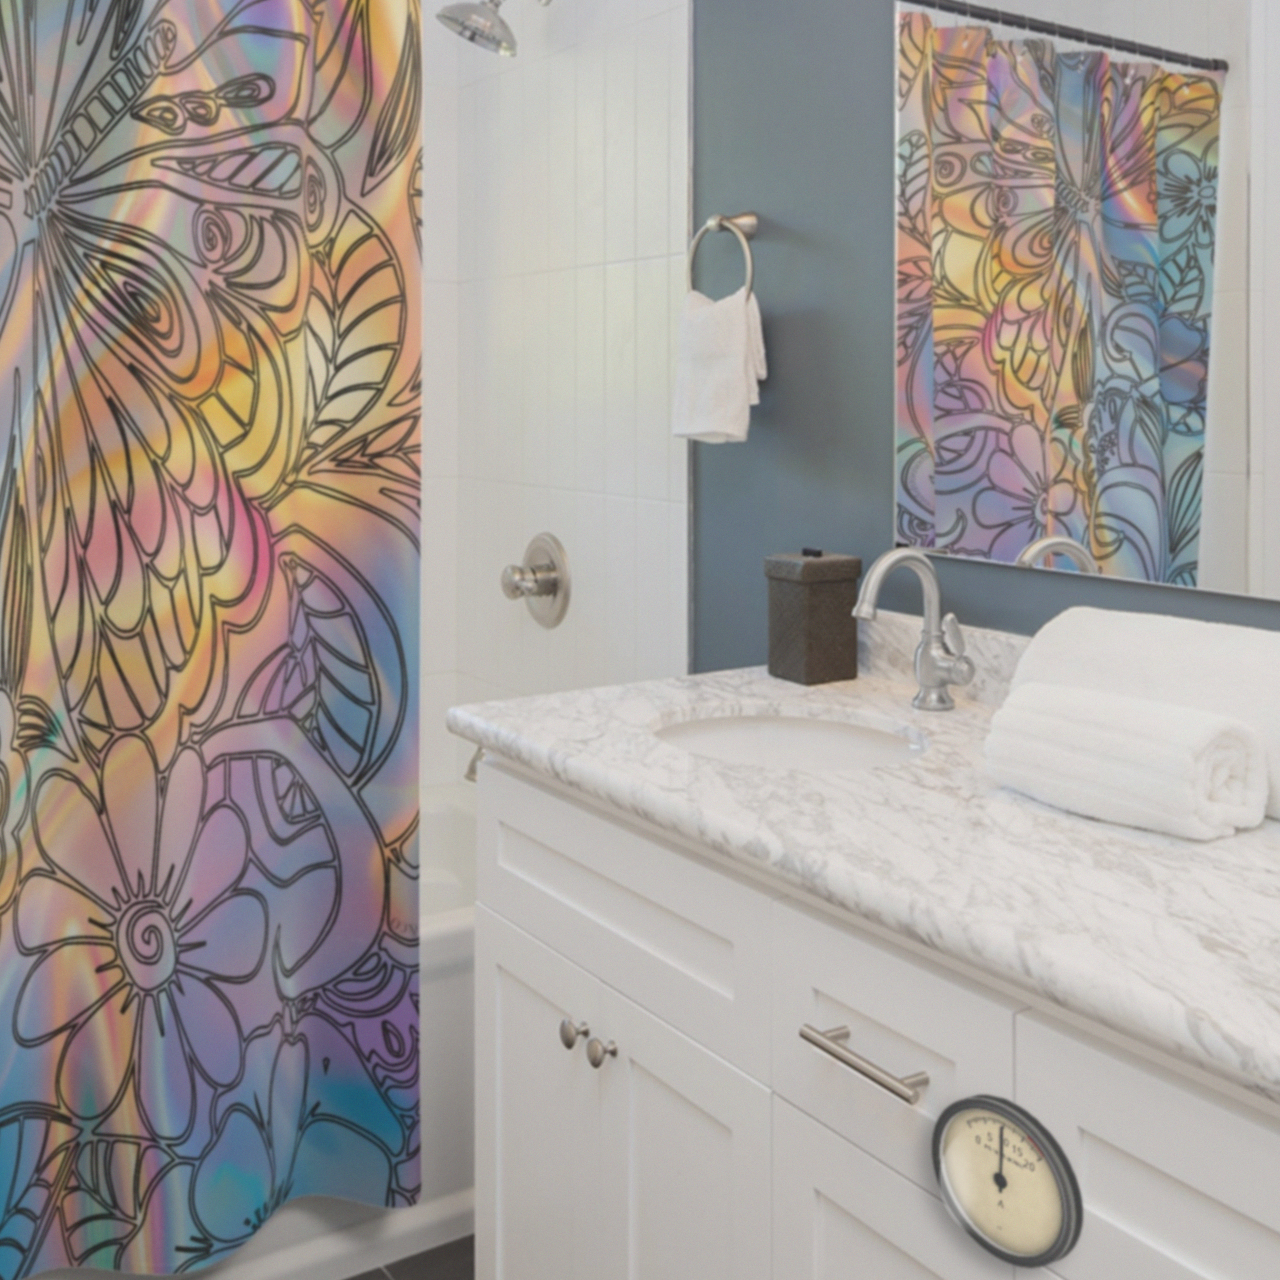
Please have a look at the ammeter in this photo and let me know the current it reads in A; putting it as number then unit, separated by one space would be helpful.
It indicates 10 A
